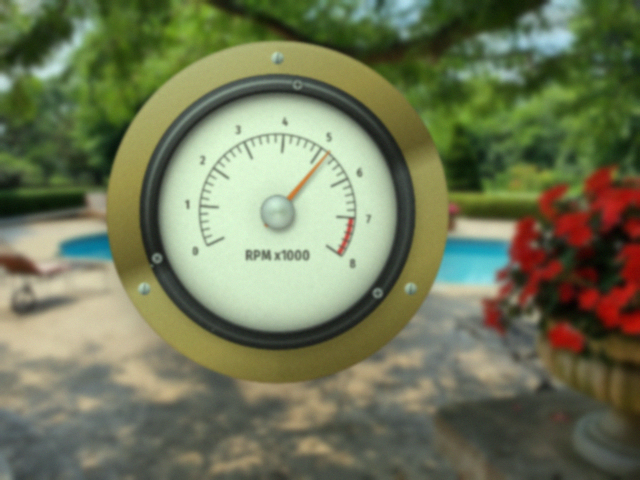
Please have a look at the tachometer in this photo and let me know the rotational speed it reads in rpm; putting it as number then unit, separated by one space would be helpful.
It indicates 5200 rpm
